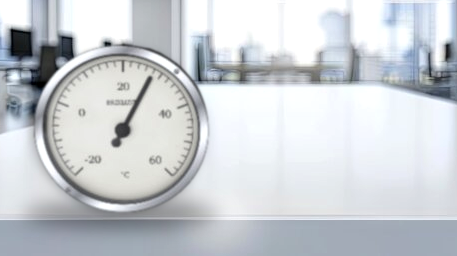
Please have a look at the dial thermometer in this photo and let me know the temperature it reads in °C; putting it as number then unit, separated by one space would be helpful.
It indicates 28 °C
